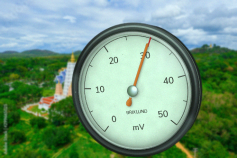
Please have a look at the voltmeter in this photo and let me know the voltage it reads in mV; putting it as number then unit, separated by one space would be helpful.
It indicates 30 mV
